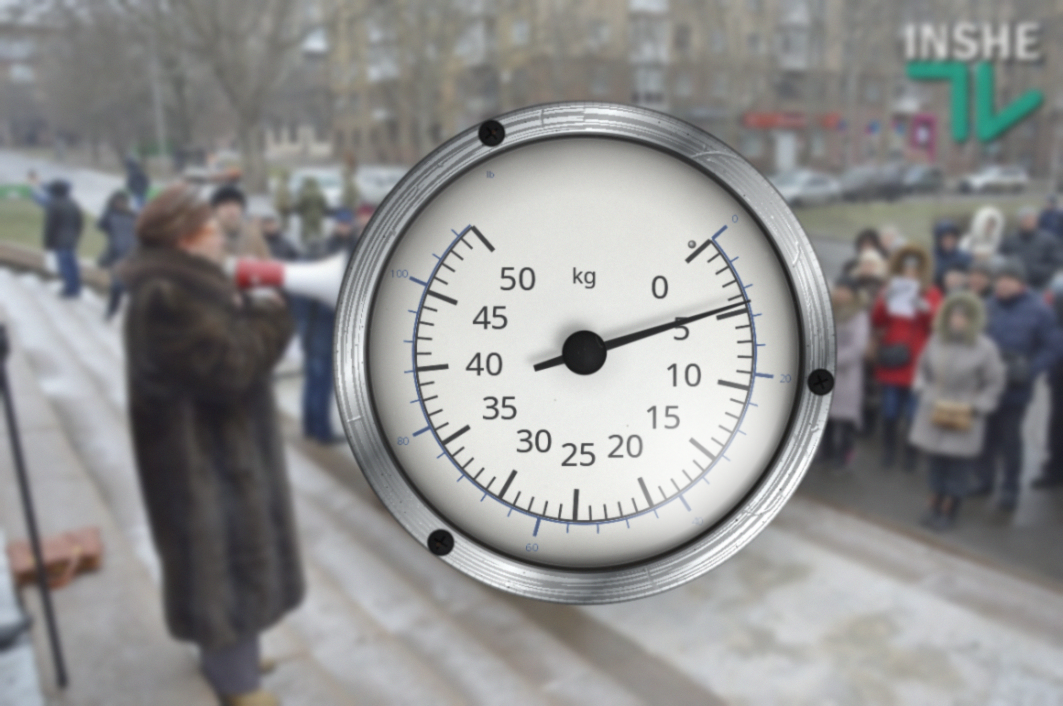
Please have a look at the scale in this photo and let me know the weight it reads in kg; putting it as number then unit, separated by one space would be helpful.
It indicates 4.5 kg
